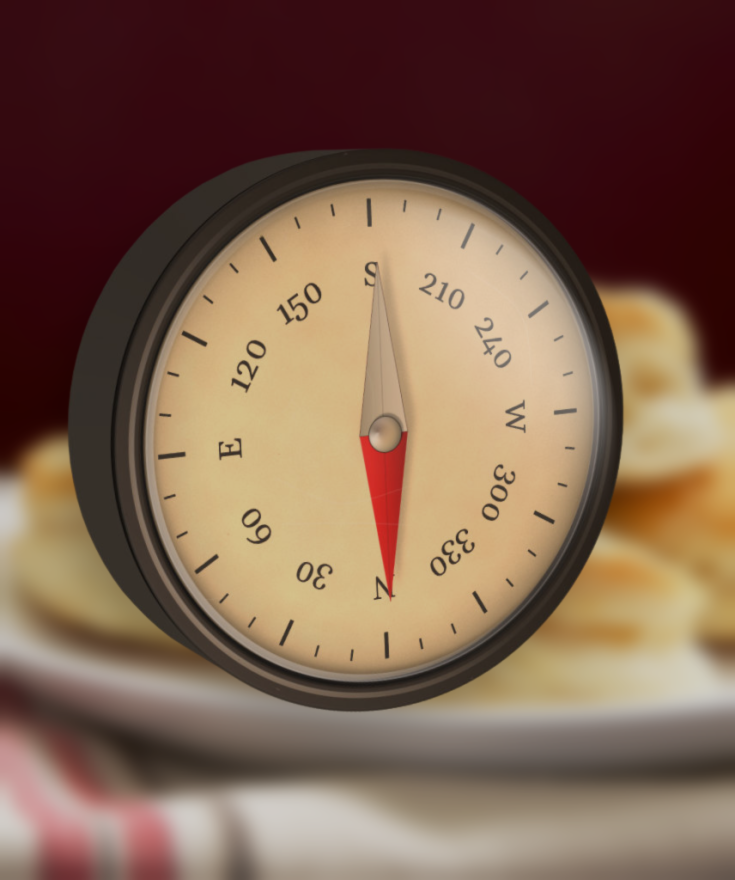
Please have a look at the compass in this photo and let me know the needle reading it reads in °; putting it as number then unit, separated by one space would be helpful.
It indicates 0 °
